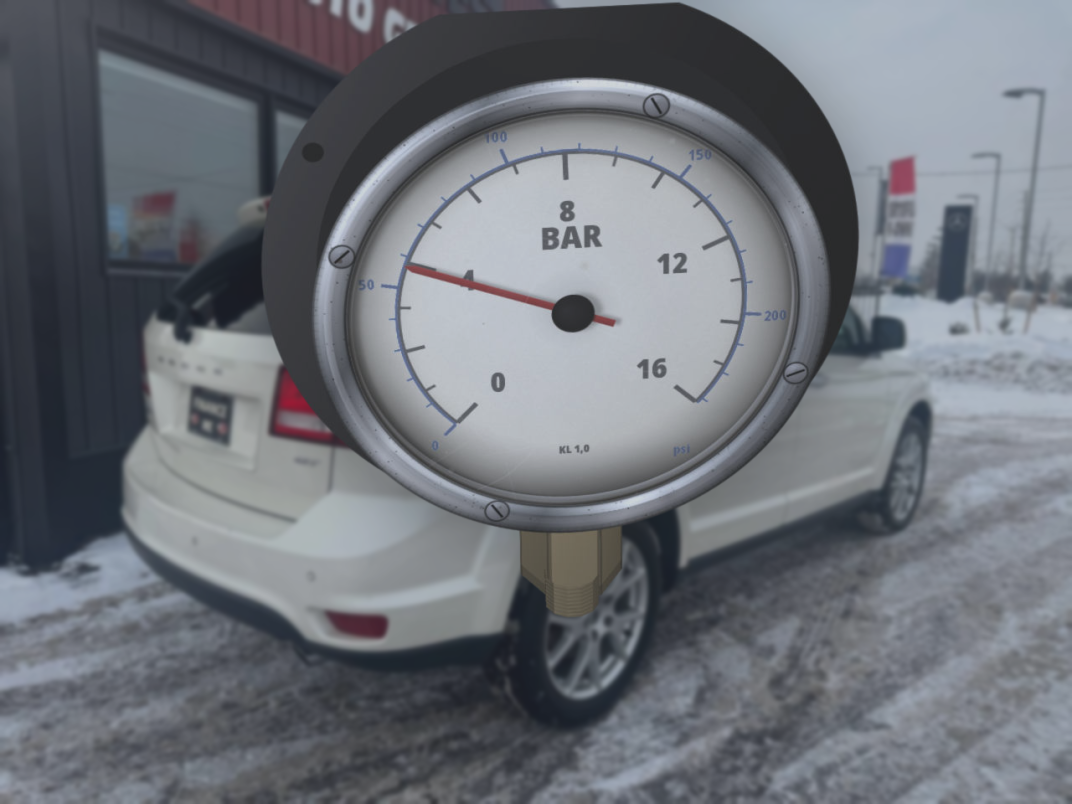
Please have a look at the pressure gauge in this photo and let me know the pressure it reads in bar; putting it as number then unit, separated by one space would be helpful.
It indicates 4 bar
